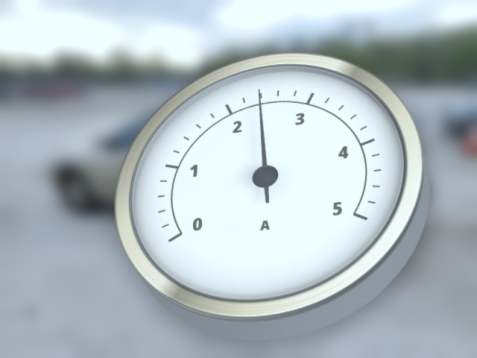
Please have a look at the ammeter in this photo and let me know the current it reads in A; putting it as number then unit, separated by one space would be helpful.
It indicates 2.4 A
